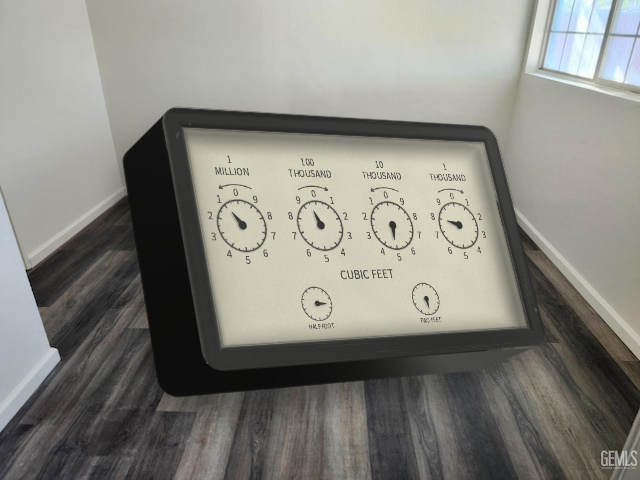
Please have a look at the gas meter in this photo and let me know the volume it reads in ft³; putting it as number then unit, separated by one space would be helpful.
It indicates 94800 ft³
